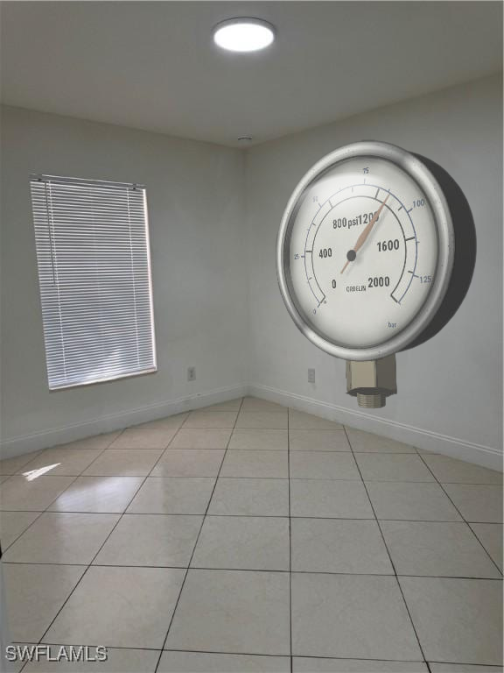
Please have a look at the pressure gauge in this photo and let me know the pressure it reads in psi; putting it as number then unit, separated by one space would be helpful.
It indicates 1300 psi
